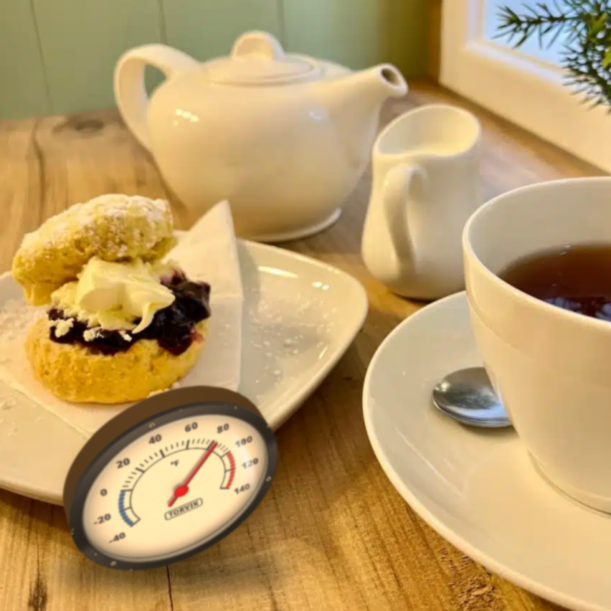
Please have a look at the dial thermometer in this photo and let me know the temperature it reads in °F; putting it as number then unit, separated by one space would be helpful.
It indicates 80 °F
